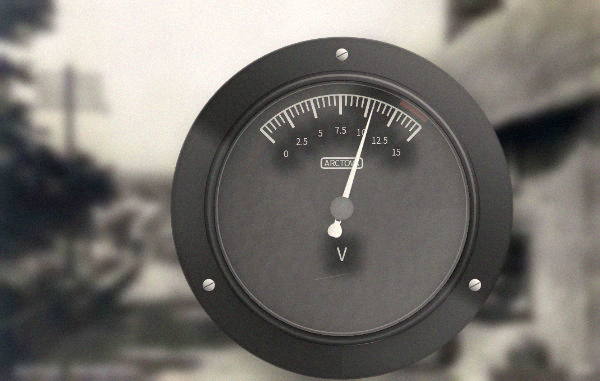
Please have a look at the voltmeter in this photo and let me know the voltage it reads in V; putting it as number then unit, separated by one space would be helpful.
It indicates 10.5 V
